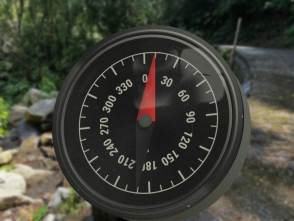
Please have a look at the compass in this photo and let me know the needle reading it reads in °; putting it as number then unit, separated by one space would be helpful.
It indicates 10 °
